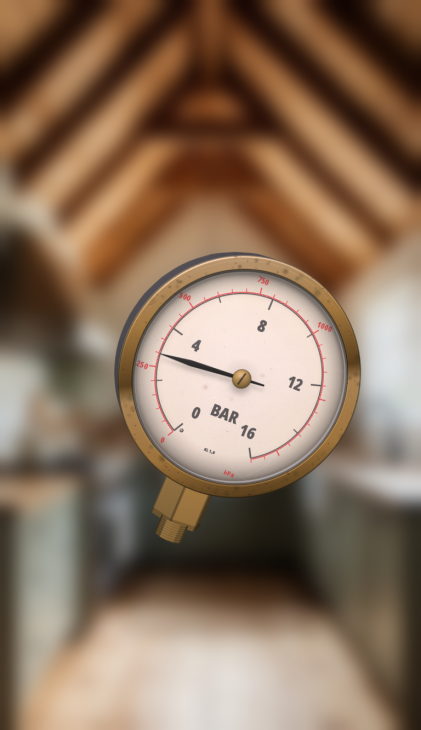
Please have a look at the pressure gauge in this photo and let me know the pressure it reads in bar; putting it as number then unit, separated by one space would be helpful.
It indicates 3 bar
